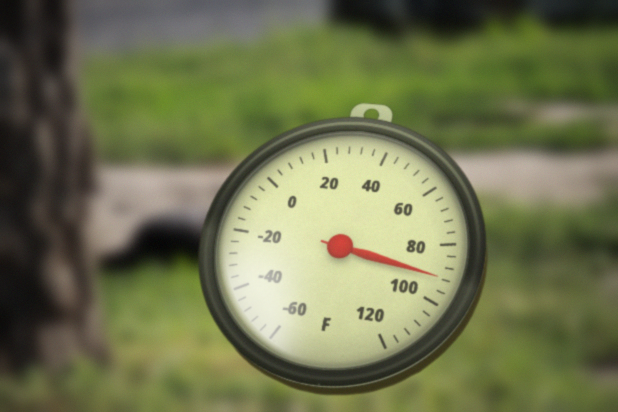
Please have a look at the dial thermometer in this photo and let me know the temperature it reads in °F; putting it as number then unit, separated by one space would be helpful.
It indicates 92 °F
